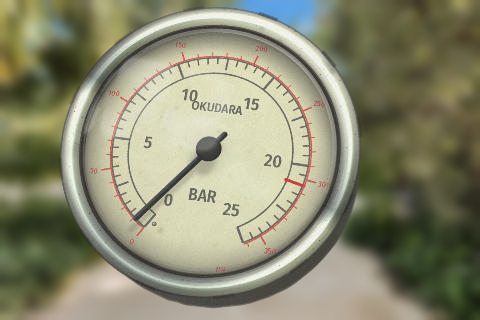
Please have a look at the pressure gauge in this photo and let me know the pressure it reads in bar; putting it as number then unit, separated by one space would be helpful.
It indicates 0.5 bar
